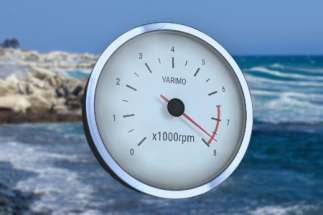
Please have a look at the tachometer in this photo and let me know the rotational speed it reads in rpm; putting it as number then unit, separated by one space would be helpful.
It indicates 7750 rpm
